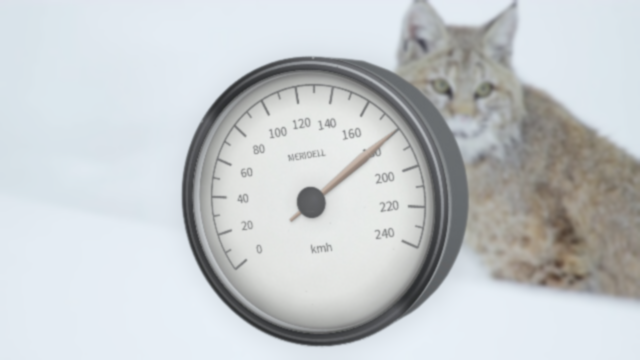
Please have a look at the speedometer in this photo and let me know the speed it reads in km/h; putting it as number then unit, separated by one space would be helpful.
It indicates 180 km/h
